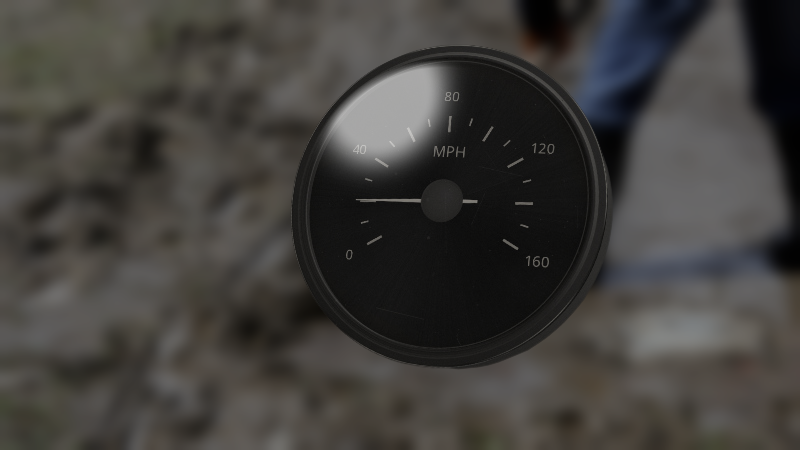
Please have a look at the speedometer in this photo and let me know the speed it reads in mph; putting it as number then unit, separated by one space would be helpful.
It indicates 20 mph
